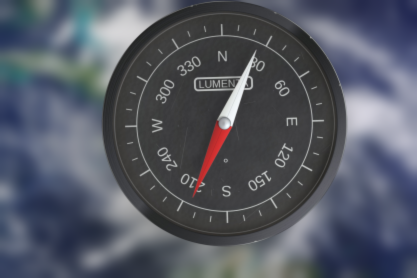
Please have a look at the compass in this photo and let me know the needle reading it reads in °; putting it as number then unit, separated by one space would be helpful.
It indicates 205 °
